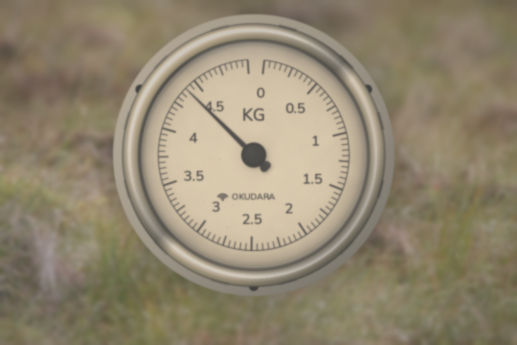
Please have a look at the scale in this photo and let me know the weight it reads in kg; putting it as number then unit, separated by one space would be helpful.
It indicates 4.4 kg
